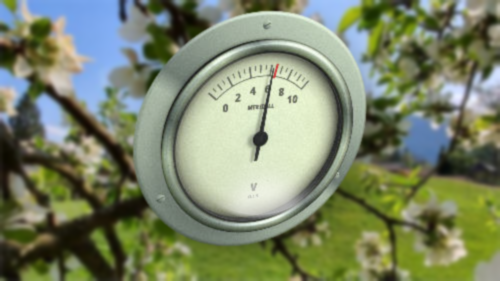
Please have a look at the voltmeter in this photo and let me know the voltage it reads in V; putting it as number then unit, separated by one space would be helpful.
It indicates 6 V
